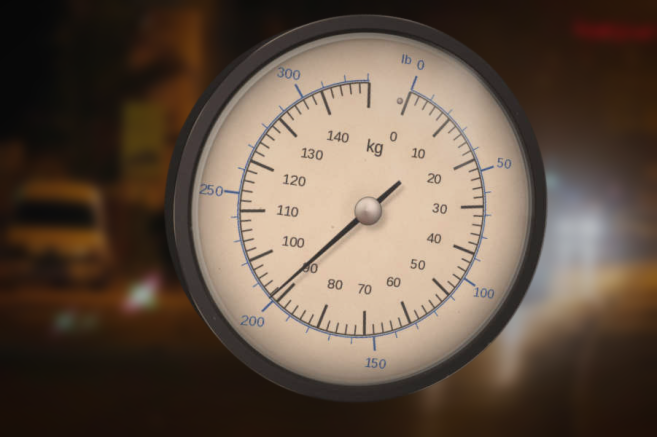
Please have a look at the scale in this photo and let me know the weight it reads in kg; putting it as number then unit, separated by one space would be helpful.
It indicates 92 kg
